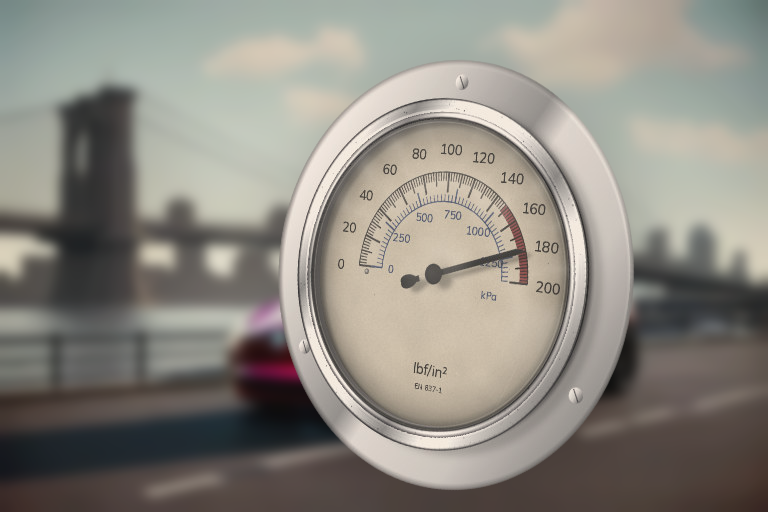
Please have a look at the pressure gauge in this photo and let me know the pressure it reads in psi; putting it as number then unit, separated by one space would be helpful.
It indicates 180 psi
